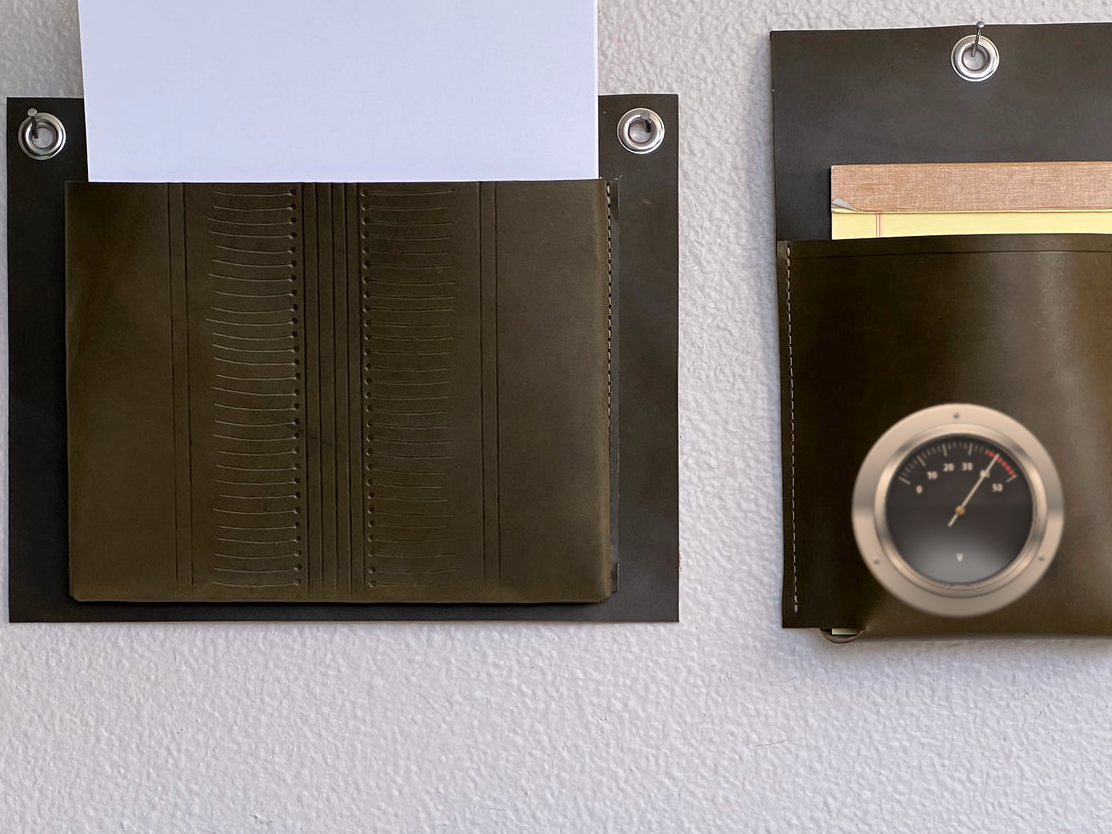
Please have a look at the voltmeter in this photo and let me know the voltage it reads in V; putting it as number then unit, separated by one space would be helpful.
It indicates 40 V
